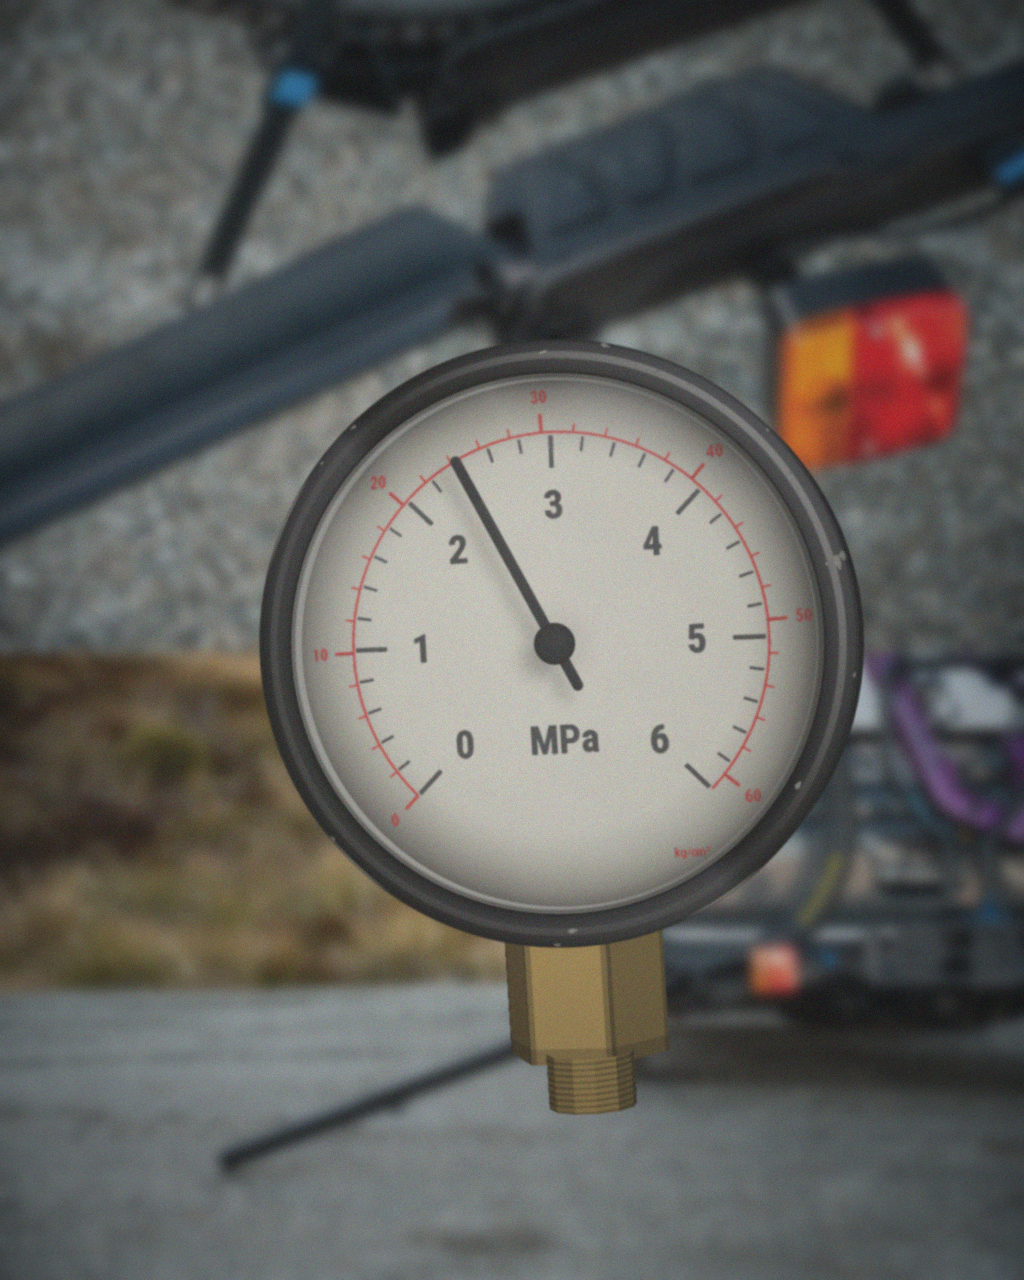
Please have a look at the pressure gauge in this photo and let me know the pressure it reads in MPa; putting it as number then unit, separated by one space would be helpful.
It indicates 2.4 MPa
